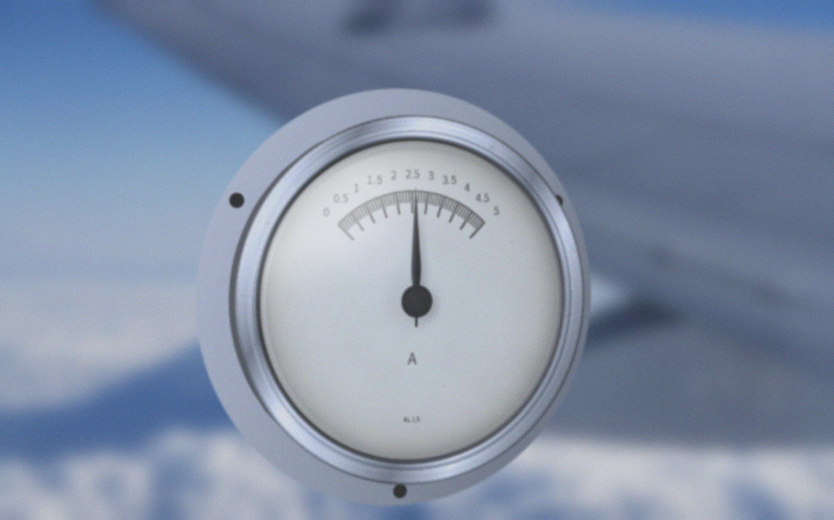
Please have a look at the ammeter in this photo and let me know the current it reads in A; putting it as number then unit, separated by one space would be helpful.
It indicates 2.5 A
